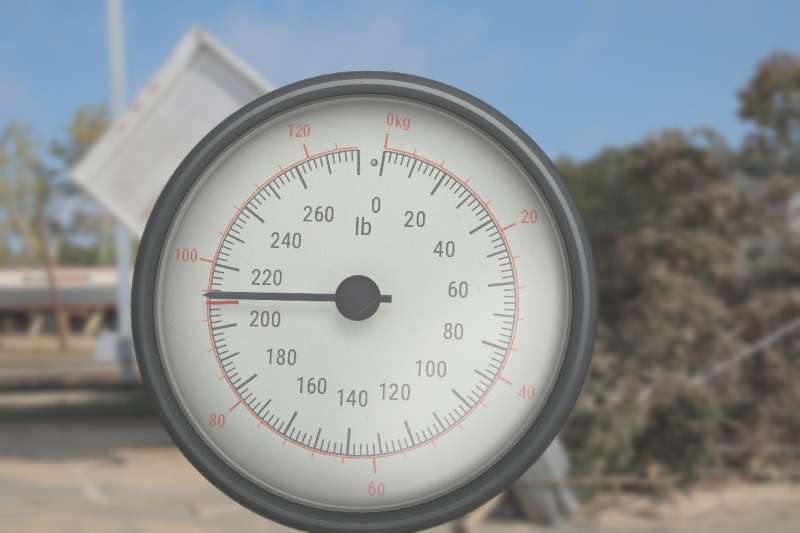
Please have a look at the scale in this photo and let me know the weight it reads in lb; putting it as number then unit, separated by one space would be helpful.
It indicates 210 lb
